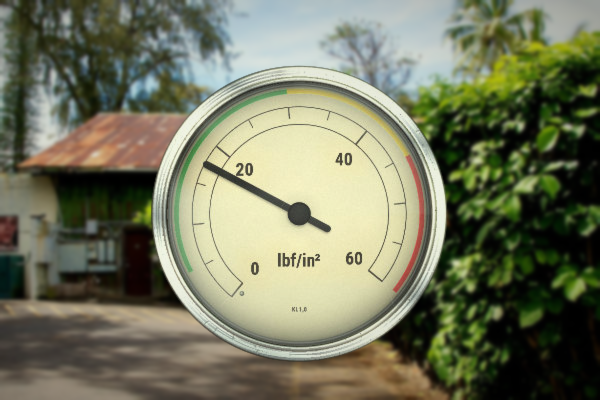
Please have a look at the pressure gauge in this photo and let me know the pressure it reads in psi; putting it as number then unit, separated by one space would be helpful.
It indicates 17.5 psi
